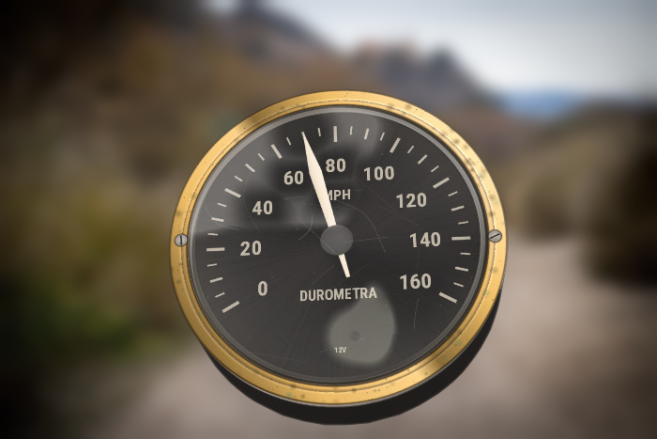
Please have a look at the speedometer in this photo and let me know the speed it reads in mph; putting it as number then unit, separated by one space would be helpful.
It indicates 70 mph
